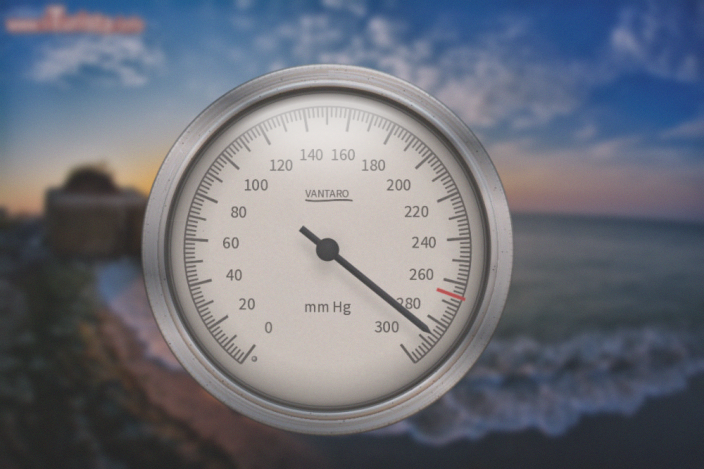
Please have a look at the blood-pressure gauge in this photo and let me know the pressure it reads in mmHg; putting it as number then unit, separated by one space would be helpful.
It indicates 286 mmHg
